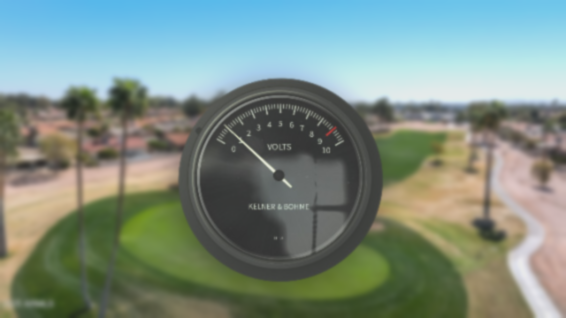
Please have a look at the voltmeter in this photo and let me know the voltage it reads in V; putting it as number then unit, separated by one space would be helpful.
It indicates 1 V
